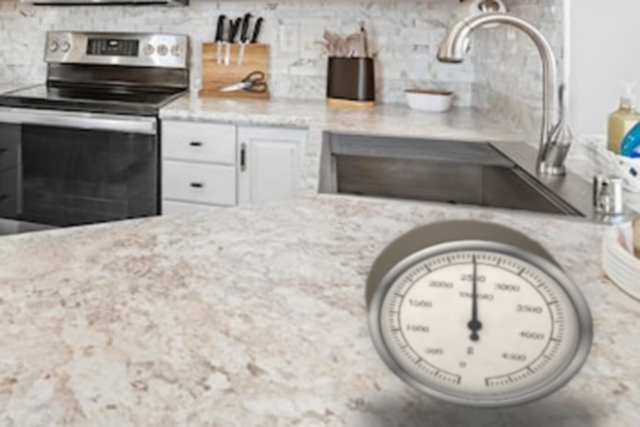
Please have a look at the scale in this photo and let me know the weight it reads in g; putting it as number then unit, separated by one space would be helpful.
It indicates 2500 g
